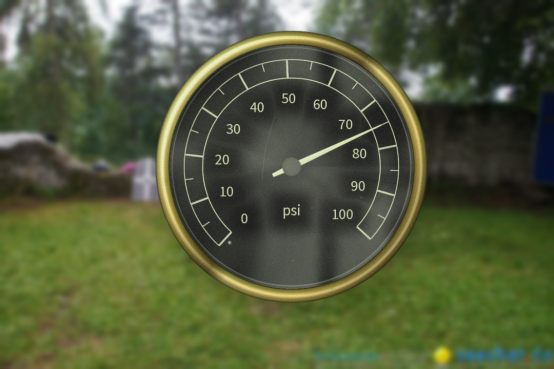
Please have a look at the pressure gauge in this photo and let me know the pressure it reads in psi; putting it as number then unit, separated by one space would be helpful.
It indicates 75 psi
